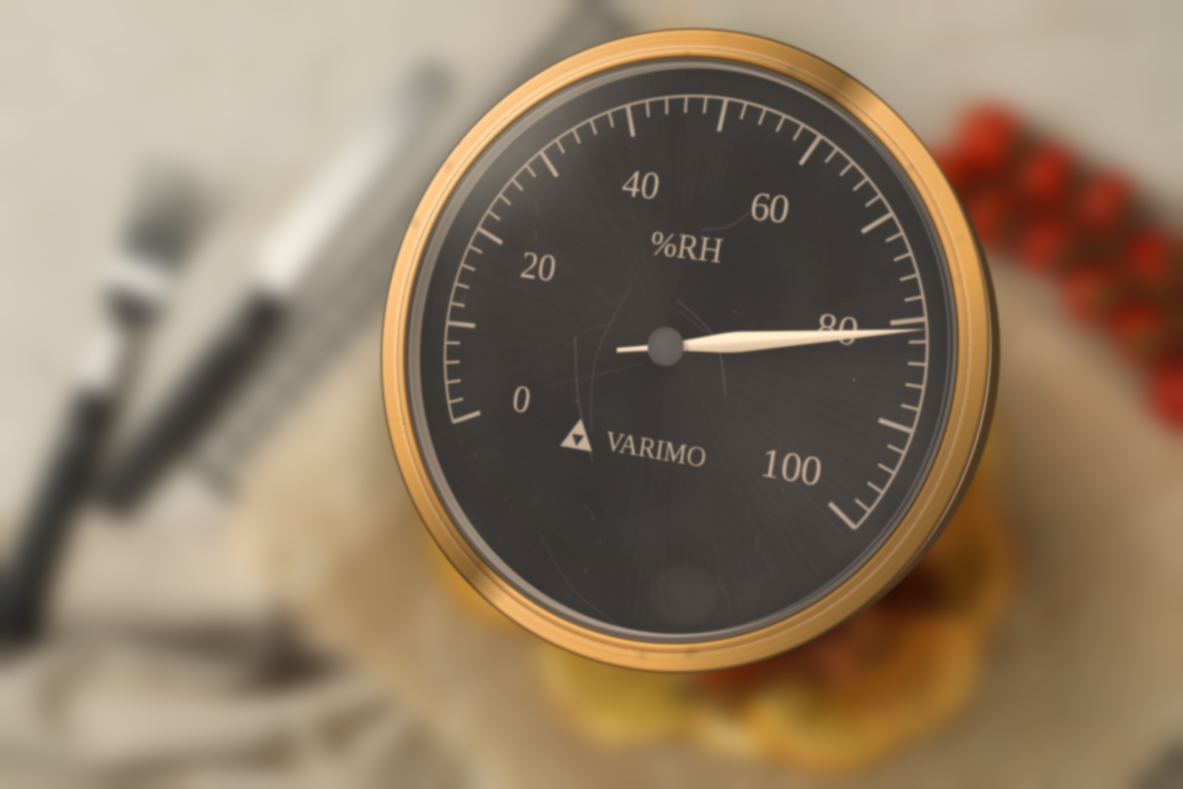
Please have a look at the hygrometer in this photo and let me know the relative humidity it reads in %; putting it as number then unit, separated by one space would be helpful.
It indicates 81 %
